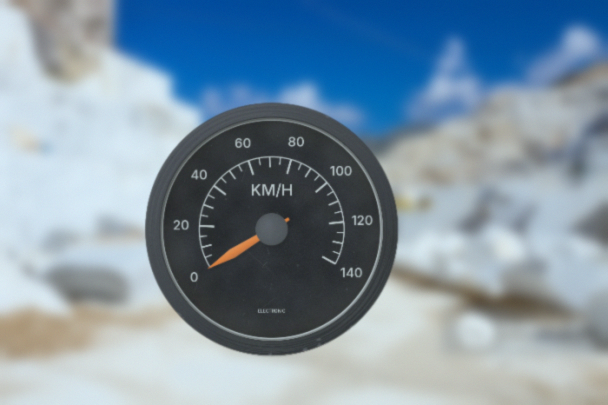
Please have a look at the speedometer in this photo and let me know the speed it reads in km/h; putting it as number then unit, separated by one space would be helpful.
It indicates 0 km/h
